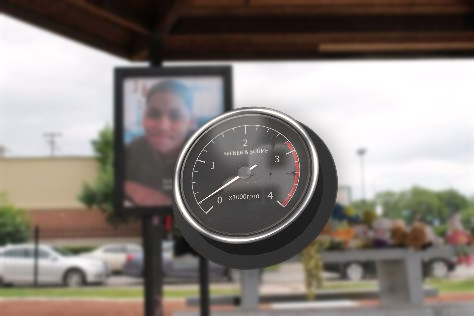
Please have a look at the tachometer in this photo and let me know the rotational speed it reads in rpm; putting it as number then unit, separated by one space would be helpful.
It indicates 200 rpm
